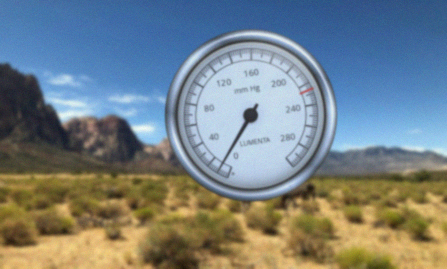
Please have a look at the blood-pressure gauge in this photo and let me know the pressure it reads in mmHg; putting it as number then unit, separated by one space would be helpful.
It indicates 10 mmHg
